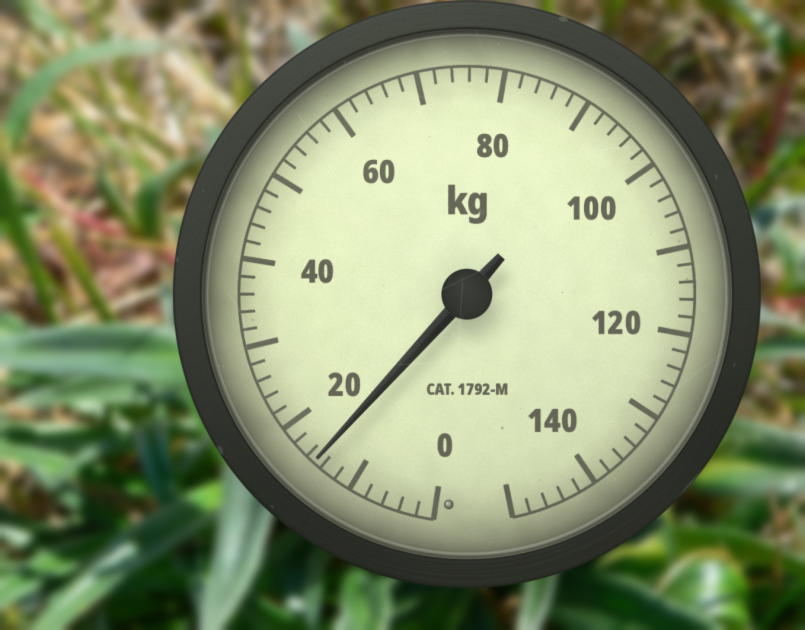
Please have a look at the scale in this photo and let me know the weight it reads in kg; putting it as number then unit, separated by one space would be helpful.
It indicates 15 kg
